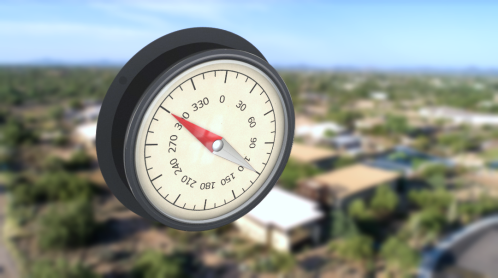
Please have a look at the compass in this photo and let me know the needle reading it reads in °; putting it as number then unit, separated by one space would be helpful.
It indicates 300 °
